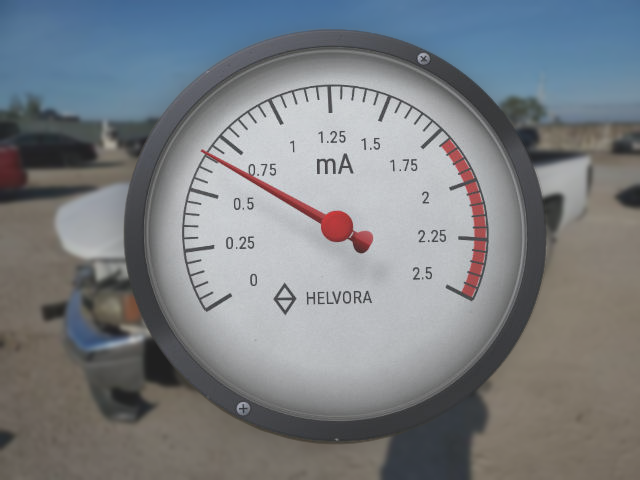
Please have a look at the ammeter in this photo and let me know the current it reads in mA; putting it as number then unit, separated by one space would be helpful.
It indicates 0.65 mA
